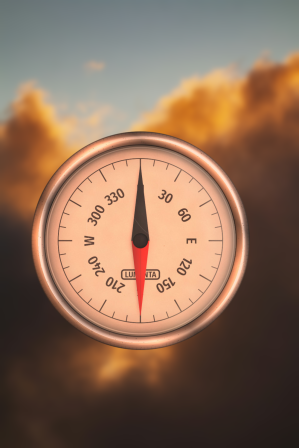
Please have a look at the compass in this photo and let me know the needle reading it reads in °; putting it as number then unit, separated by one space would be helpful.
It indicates 180 °
